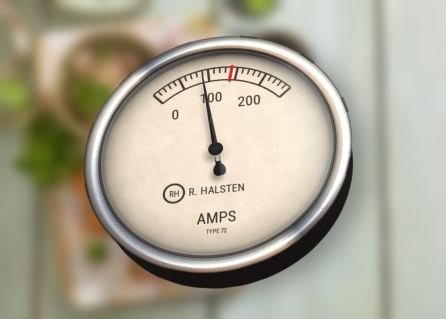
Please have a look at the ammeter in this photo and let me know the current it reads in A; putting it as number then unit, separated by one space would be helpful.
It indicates 90 A
